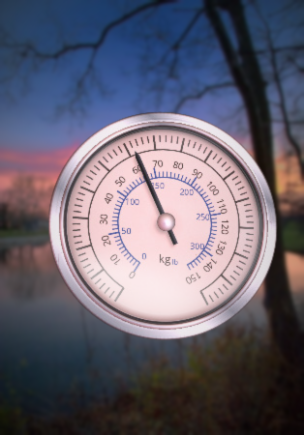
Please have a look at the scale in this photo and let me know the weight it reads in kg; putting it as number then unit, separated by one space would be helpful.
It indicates 62 kg
